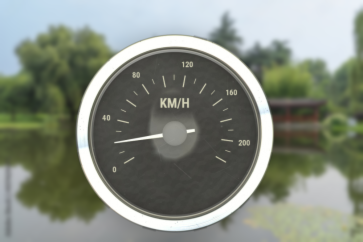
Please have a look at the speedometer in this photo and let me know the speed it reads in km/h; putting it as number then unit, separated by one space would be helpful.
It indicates 20 km/h
